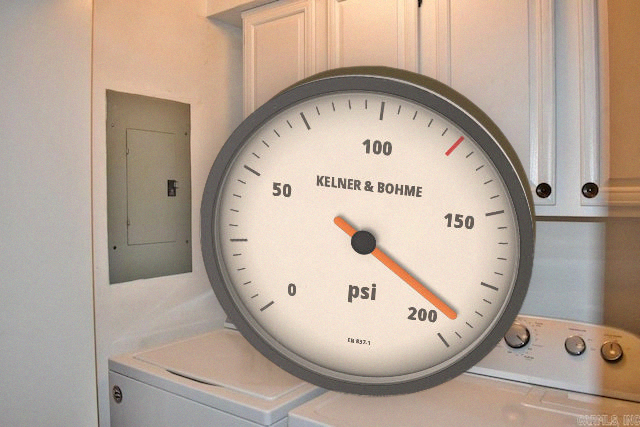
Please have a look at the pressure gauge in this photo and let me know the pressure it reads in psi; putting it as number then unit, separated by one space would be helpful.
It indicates 190 psi
